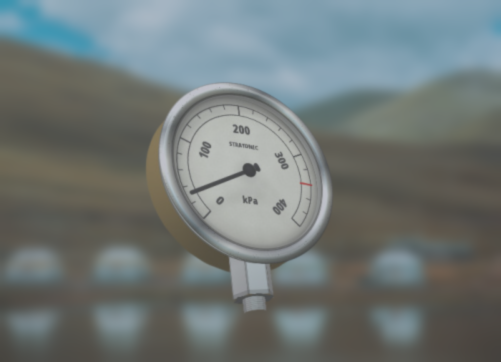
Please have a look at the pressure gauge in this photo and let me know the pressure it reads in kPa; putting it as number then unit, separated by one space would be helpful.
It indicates 30 kPa
